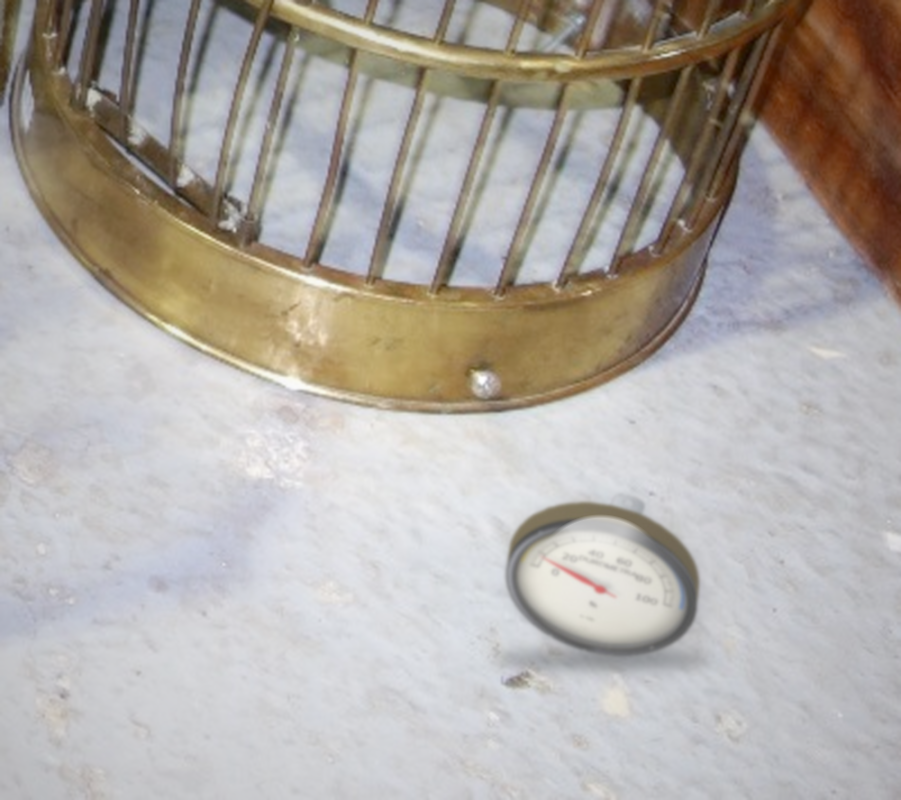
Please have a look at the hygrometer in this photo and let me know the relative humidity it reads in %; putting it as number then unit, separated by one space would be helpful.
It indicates 10 %
